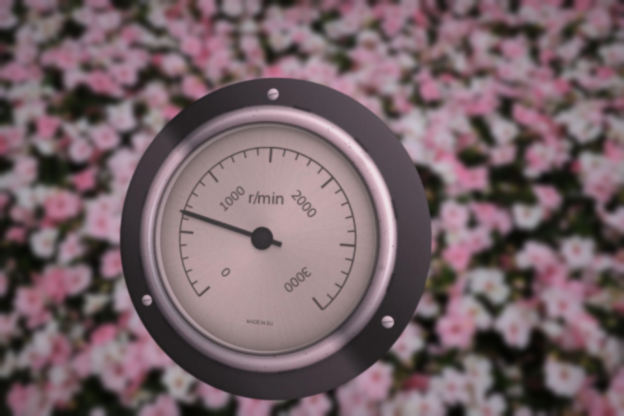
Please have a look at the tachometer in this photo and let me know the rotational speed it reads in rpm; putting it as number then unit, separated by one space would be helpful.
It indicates 650 rpm
